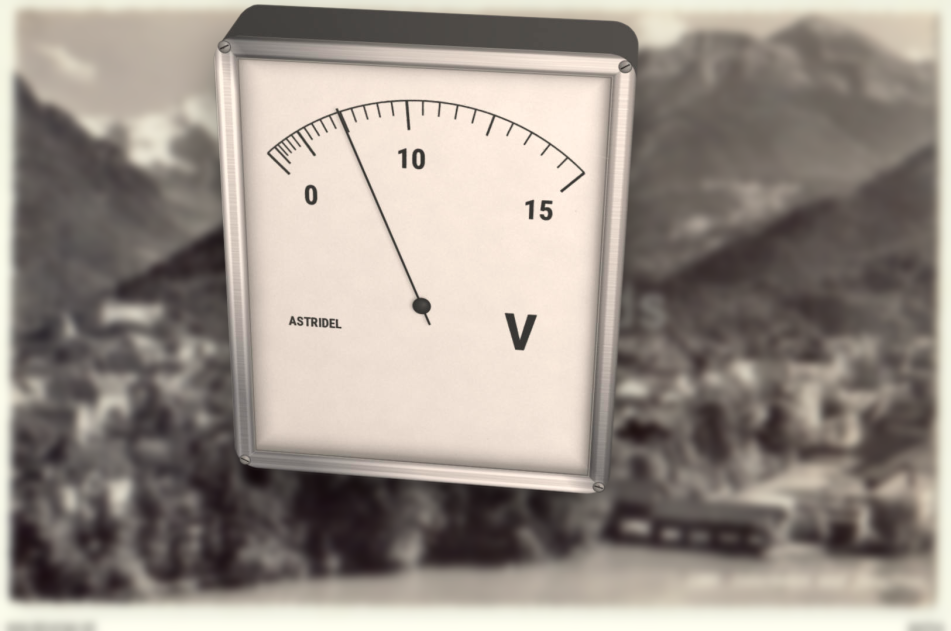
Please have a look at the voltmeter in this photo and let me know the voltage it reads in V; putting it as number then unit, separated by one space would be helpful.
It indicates 7.5 V
